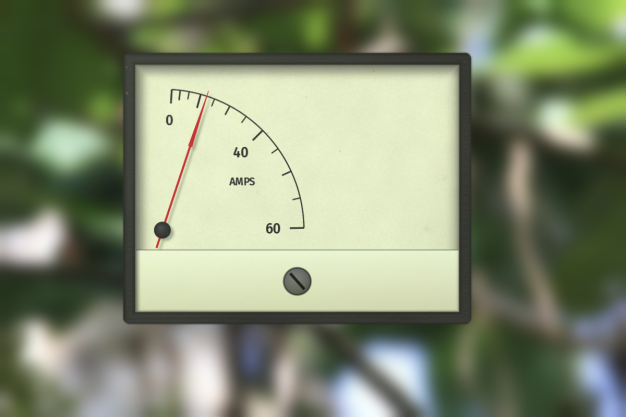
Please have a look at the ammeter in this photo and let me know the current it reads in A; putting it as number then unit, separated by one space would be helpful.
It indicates 22.5 A
